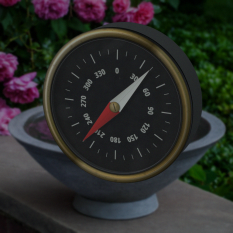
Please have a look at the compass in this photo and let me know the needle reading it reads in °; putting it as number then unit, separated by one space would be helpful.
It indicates 220 °
